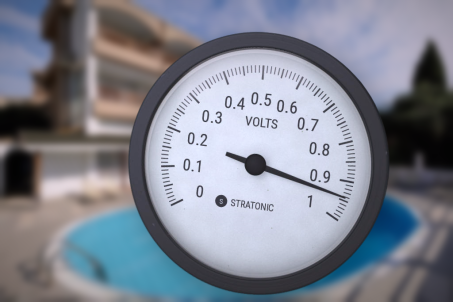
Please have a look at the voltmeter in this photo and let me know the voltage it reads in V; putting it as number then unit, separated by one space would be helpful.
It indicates 0.94 V
